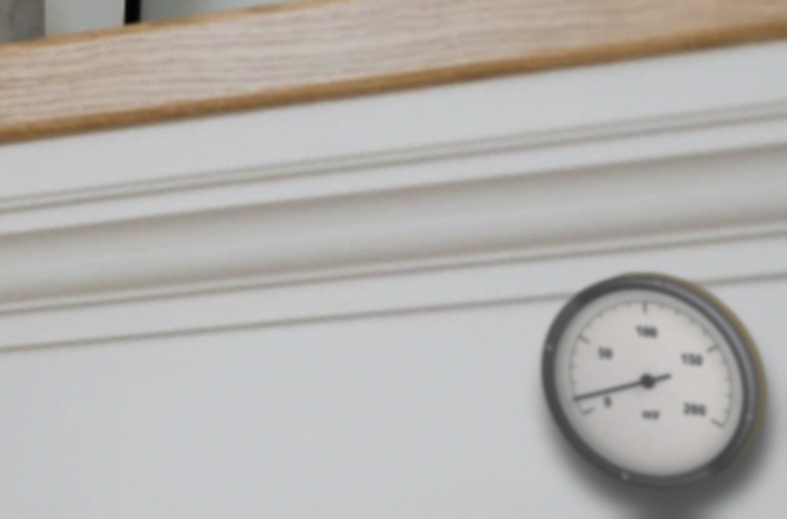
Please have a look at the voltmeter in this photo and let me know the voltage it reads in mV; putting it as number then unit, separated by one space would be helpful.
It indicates 10 mV
